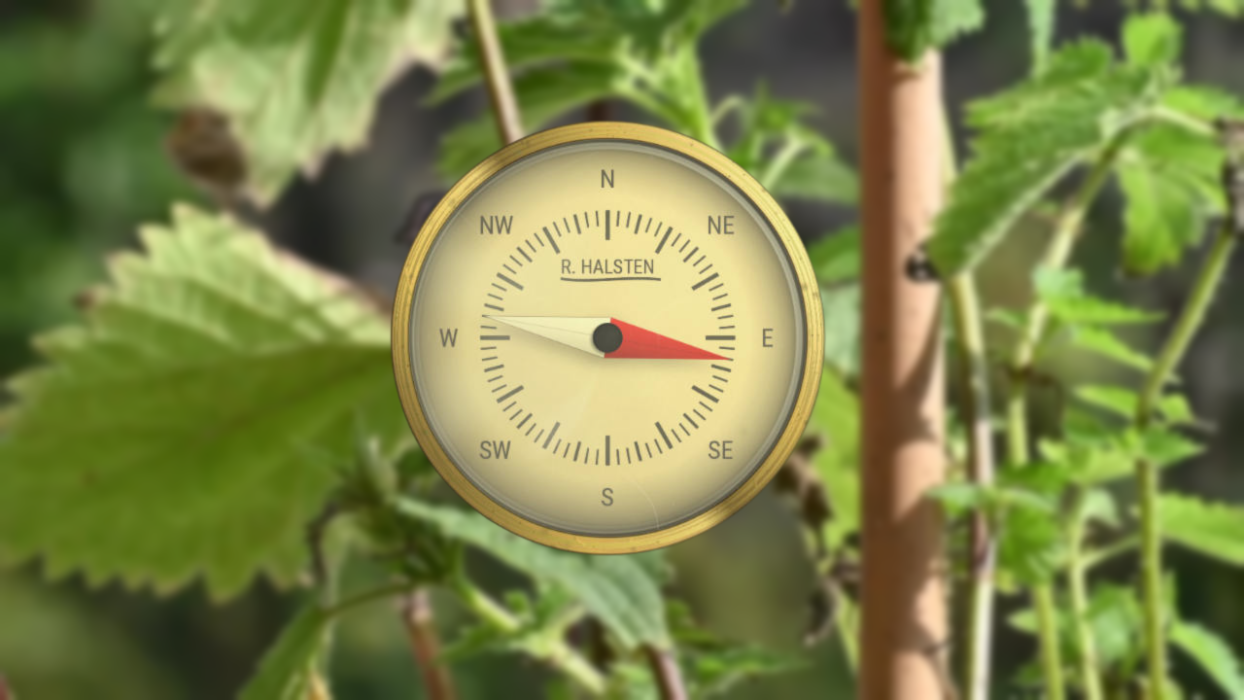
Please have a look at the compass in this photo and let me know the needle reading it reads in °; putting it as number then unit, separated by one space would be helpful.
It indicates 100 °
